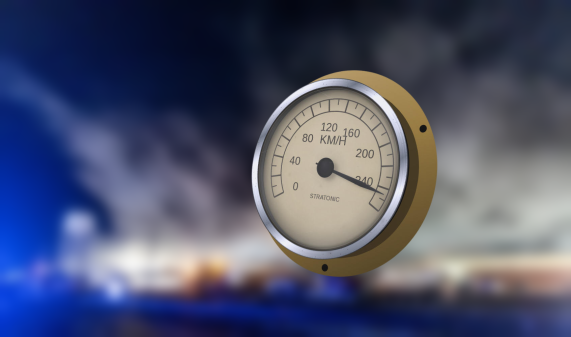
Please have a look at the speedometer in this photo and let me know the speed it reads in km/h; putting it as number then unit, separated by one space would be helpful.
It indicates 245 km/h
